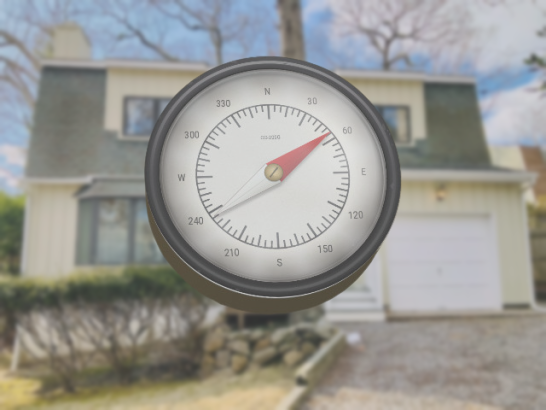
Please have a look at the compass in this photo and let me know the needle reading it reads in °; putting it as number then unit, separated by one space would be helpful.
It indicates 55 °
